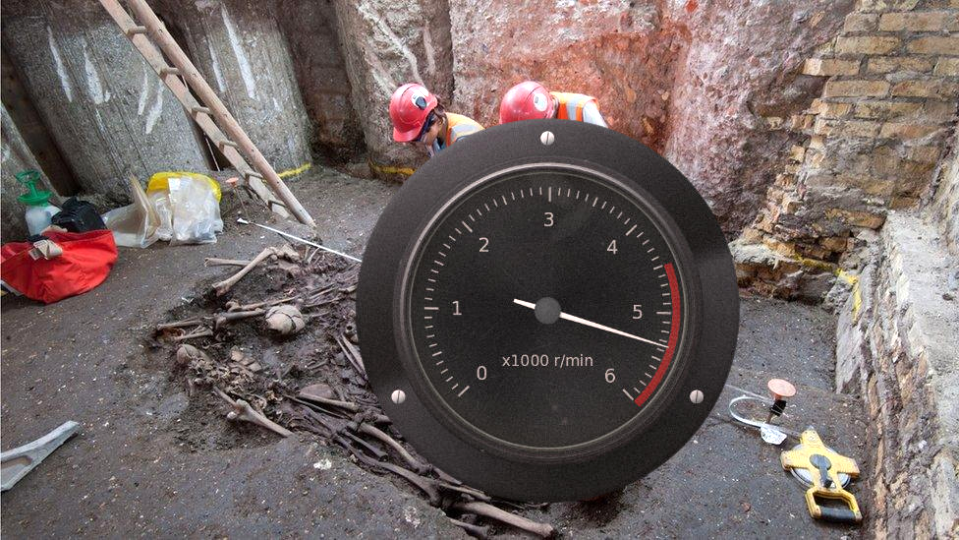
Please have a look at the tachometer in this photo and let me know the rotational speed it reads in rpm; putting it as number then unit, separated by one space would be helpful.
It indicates 5350 rpm
